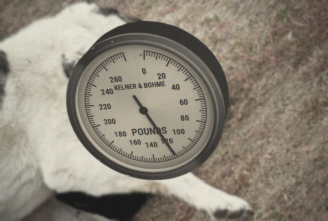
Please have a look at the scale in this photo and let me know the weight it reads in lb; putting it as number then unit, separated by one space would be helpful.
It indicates 120 lb
